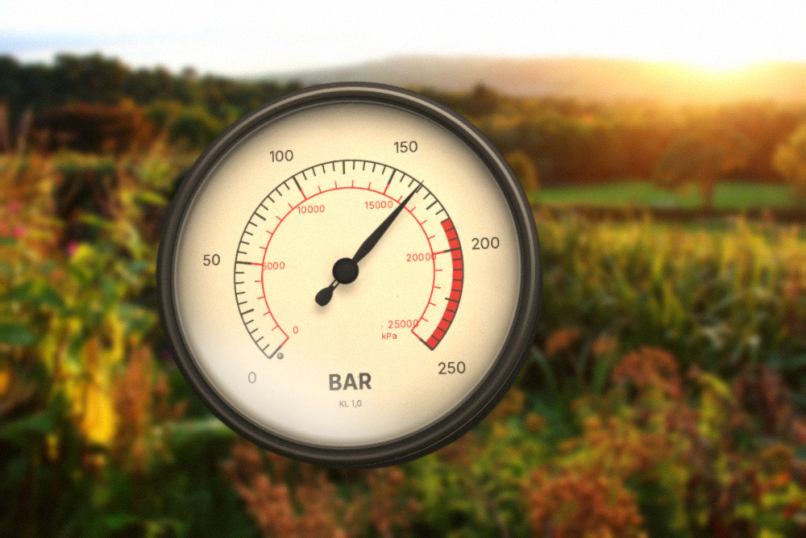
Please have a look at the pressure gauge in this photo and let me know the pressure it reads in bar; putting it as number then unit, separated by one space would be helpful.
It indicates 165 bar
